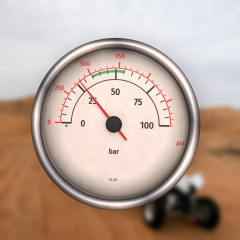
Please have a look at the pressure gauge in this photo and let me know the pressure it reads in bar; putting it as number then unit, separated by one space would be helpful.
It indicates 27.5 bar
